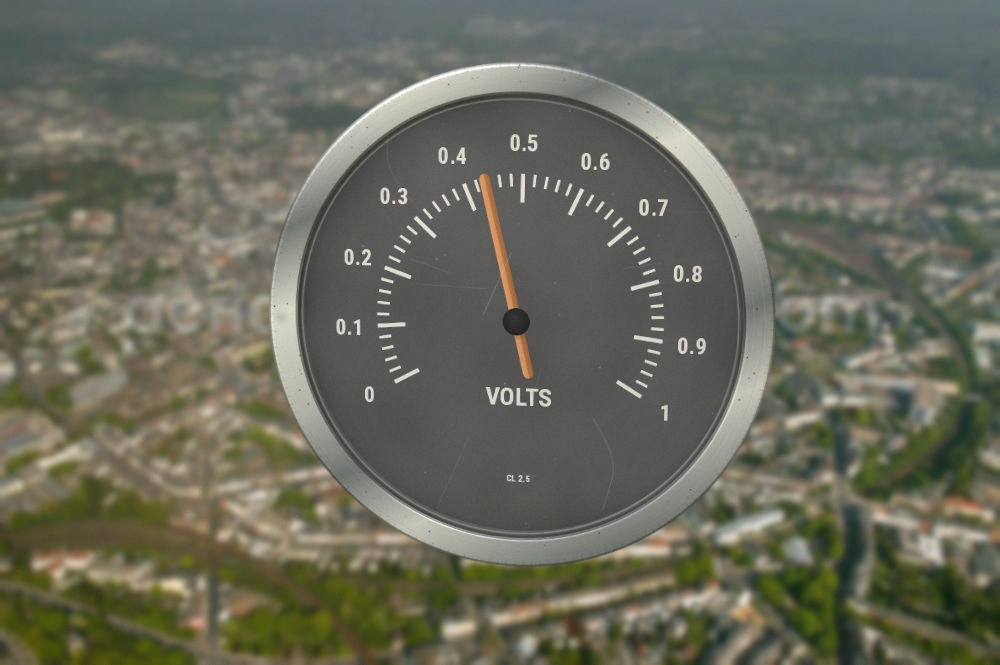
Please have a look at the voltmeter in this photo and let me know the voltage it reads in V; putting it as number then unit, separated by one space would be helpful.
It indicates 0.44 V
